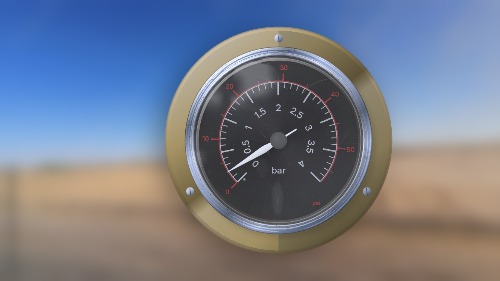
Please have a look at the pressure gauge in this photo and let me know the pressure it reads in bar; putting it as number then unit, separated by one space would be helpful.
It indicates 0.2 bar
